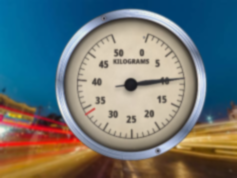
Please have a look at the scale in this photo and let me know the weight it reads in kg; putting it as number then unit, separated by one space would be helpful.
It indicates 10 kg
